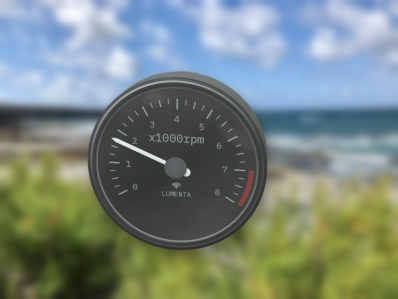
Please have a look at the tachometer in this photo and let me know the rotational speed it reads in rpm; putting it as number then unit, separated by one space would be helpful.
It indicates 1750 rpm
